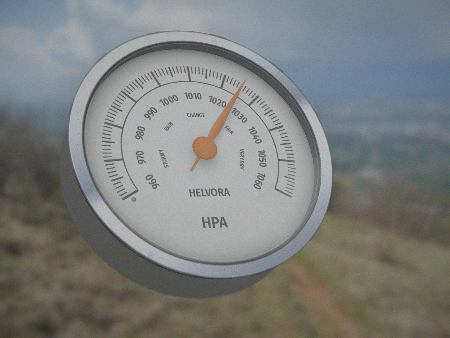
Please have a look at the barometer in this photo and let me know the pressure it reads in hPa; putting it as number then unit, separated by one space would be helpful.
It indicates 1025 hPa
